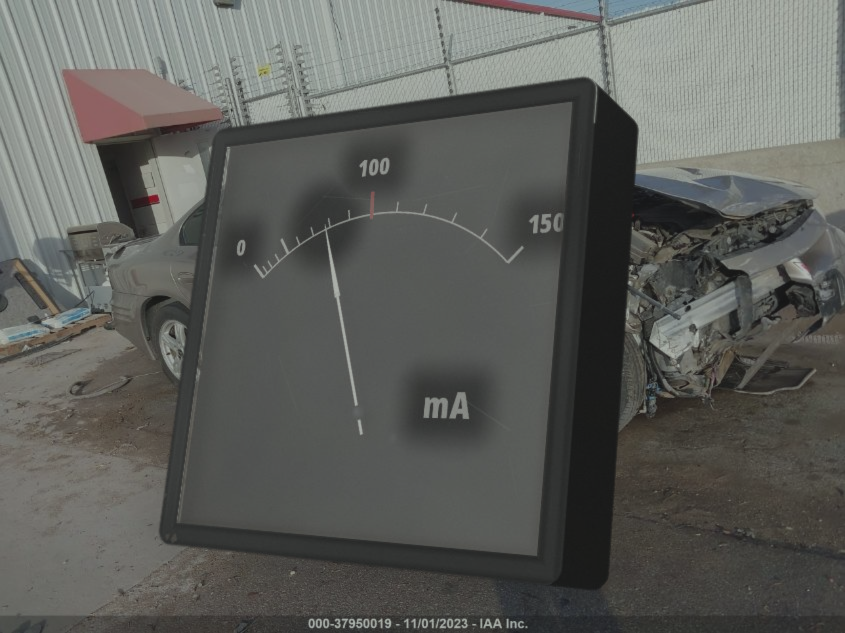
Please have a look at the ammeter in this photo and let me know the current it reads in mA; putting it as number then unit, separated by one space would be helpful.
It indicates 80 mA
